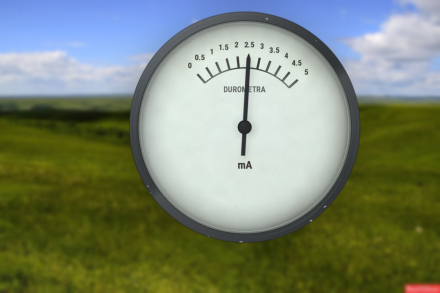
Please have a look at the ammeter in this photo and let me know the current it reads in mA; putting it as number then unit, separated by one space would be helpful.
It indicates 2.5 mA
